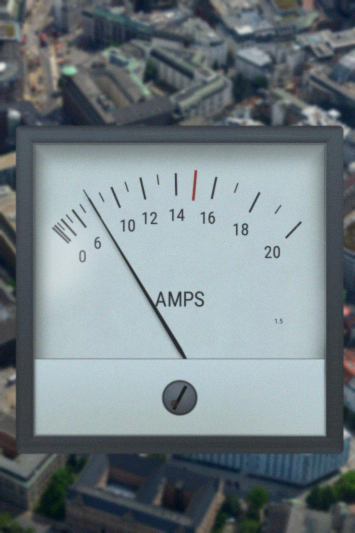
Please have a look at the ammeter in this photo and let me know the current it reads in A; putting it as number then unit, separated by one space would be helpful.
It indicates 8 A
